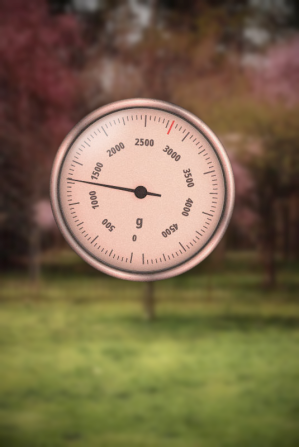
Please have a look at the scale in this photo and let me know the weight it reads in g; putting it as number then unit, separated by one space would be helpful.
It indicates 1300 g
